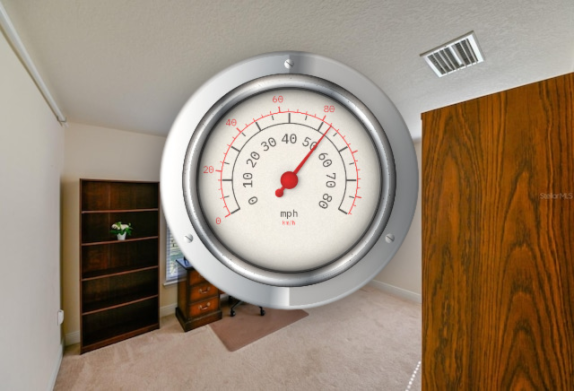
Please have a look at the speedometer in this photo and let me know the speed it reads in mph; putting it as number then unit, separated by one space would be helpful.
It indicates 52.5 mph
